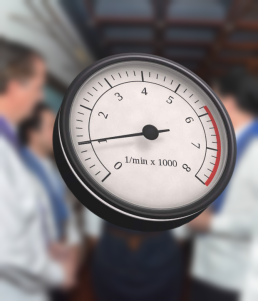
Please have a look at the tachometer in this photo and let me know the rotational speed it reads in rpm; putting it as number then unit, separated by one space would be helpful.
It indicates 1000 rpm
